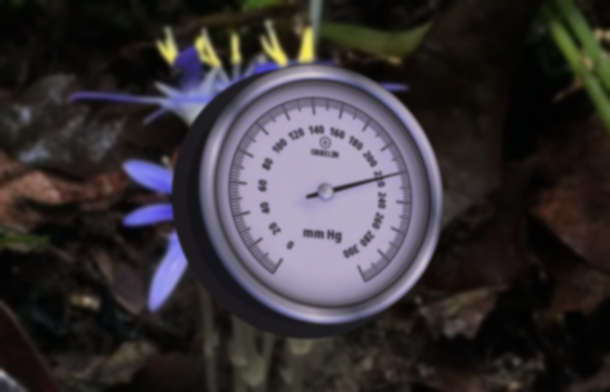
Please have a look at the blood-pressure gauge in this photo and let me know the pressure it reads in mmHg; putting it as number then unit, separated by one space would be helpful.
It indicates 220 mmHg
